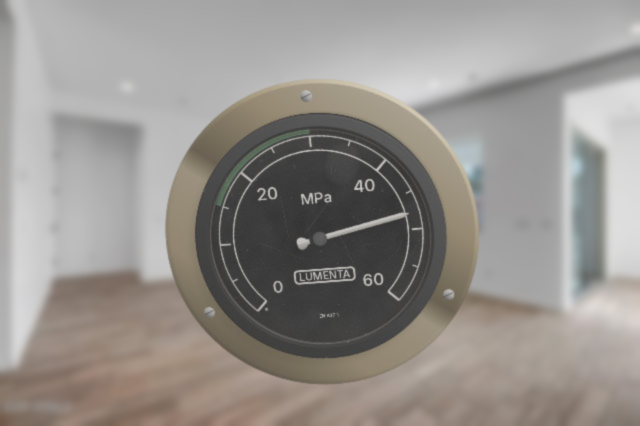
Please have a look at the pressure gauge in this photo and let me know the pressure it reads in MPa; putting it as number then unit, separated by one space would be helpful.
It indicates 47.5 MPa
